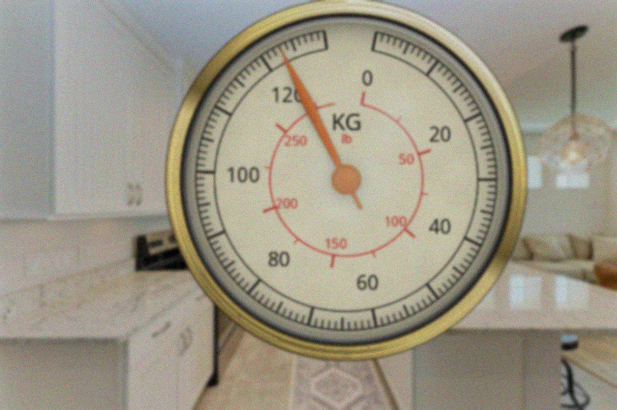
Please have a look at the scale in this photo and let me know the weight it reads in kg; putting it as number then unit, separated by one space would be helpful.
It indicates 123 kg
